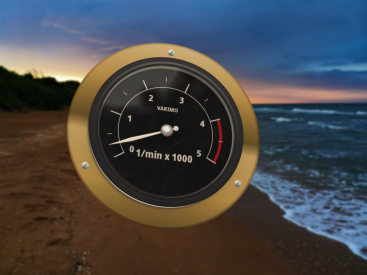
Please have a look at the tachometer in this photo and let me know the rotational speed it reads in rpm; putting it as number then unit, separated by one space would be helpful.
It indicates 250 rpm
